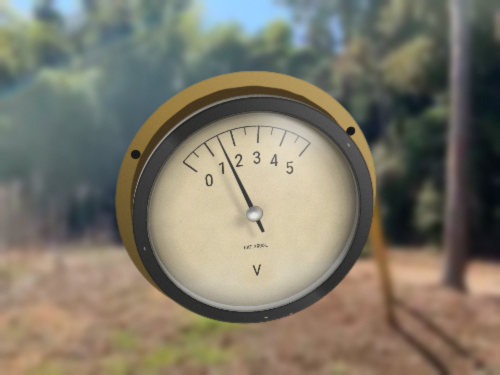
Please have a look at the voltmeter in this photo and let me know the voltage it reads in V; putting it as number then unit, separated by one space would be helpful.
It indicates 1.5 V
